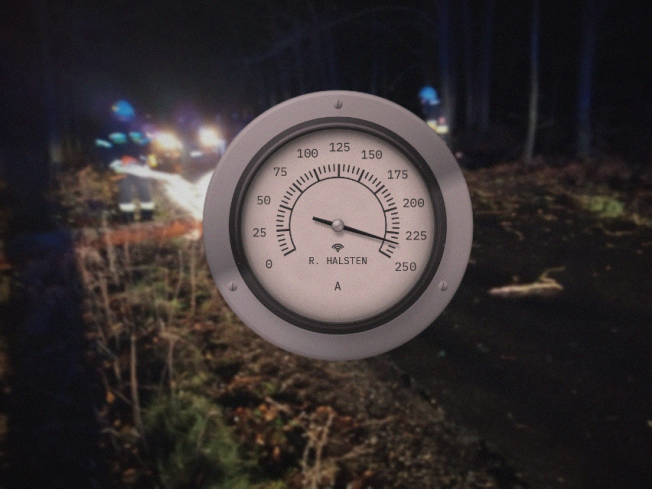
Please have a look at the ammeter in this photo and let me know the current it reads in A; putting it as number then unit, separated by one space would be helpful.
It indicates 235 A
